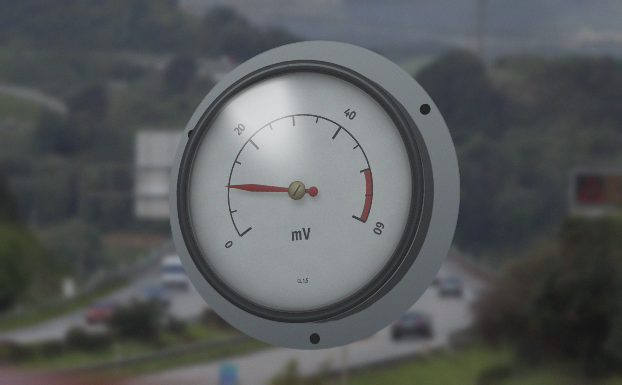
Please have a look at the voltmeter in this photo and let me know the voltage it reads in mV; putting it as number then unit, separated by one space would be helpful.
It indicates 10 mV
